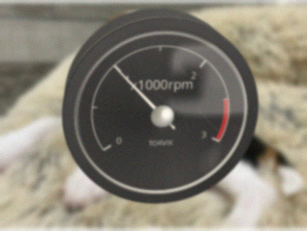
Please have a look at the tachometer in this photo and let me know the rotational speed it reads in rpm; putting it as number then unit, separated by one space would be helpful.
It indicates 1000 rpm
